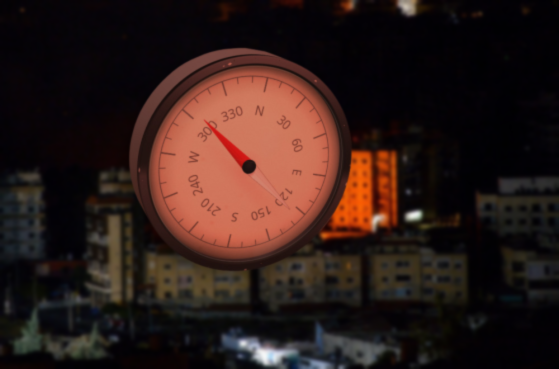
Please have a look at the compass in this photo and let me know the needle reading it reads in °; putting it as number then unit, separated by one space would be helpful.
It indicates 305 °
